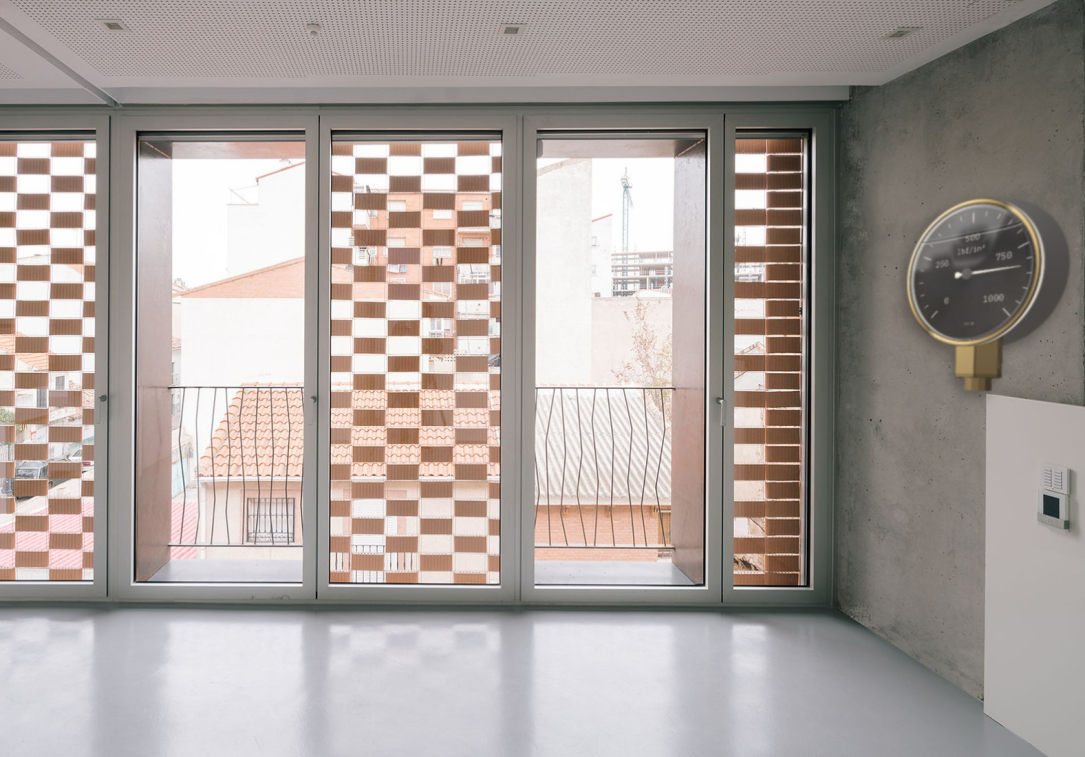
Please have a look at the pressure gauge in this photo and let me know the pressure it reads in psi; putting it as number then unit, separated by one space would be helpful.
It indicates 825 psi
